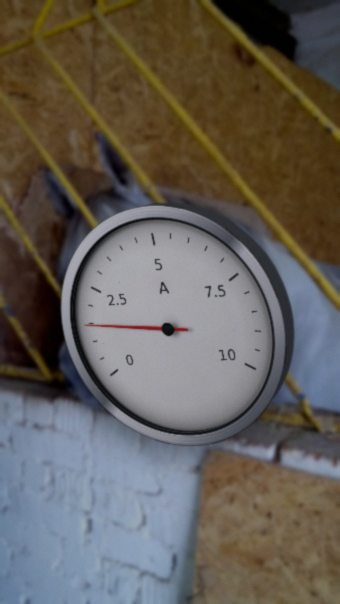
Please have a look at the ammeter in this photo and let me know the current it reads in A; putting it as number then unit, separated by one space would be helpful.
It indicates 1.5 A
